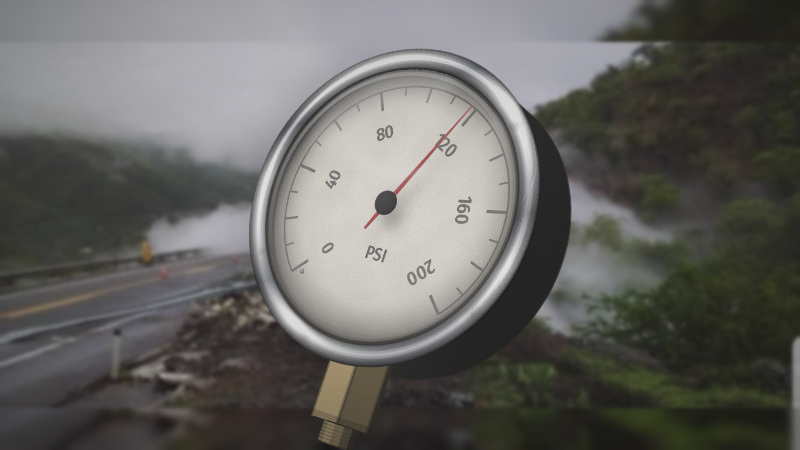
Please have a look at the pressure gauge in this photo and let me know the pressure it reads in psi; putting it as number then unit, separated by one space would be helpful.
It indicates 120 psi
